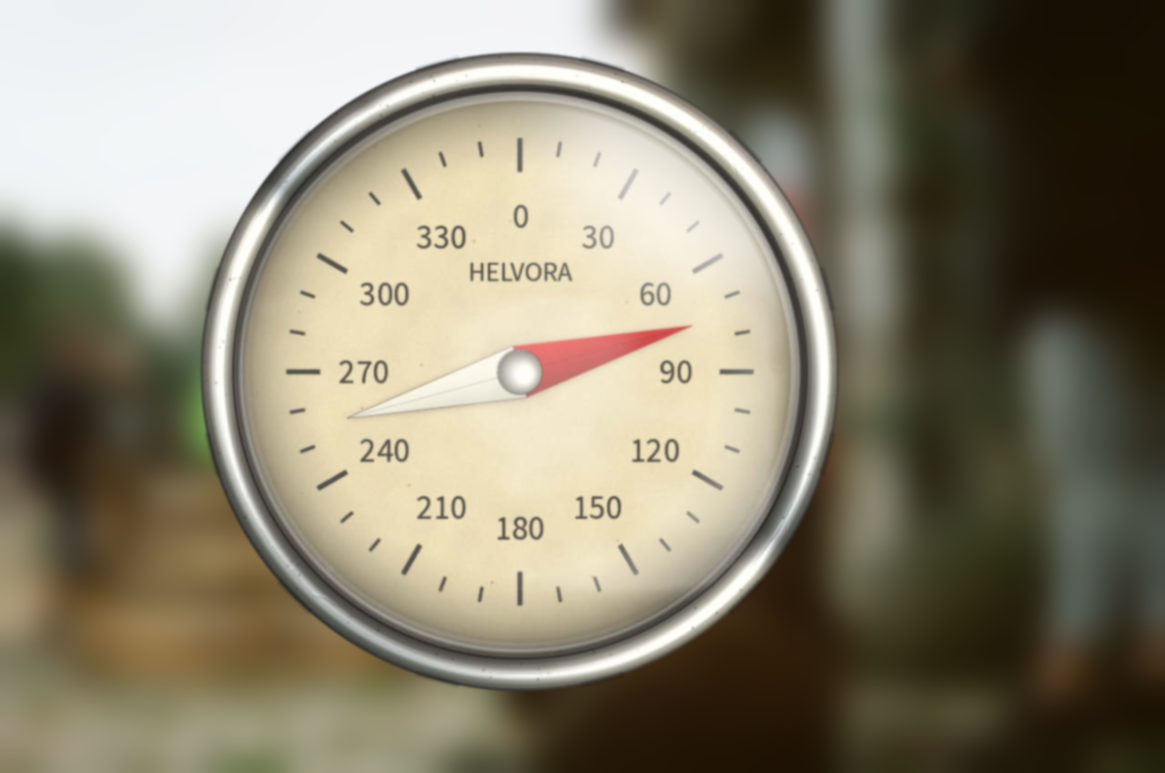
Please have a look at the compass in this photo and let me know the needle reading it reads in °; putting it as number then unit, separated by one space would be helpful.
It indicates 75 °
